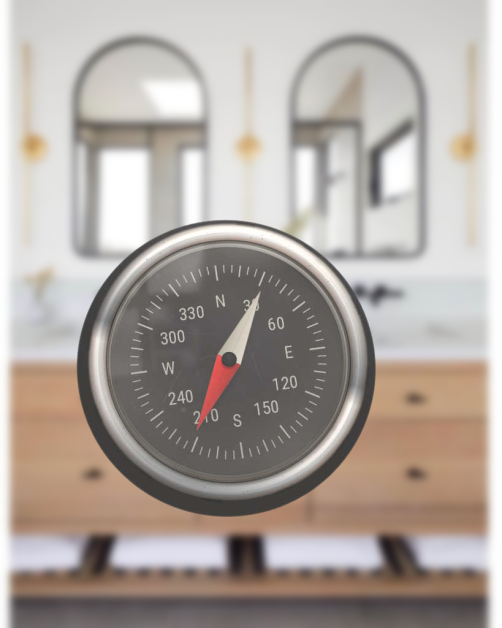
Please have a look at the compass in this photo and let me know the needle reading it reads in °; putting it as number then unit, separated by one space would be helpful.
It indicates 212.5 °
